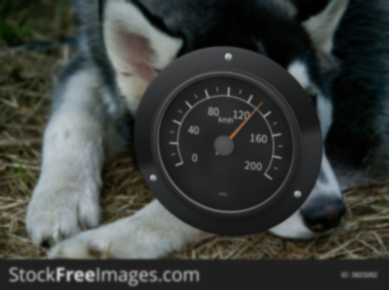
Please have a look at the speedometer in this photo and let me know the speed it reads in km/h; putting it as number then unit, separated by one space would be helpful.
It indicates 130 km/h
